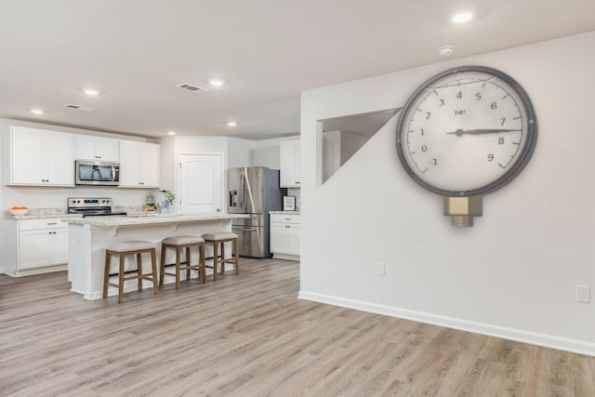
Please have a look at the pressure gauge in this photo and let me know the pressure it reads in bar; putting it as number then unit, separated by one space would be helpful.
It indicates 7.5 bar
